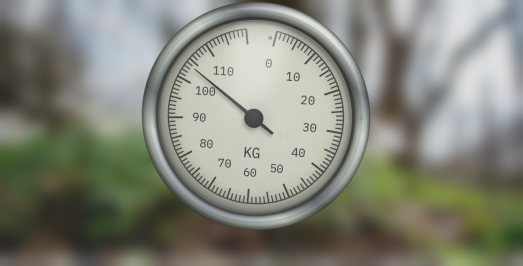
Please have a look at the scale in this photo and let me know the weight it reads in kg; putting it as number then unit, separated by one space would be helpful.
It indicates 104 kg
